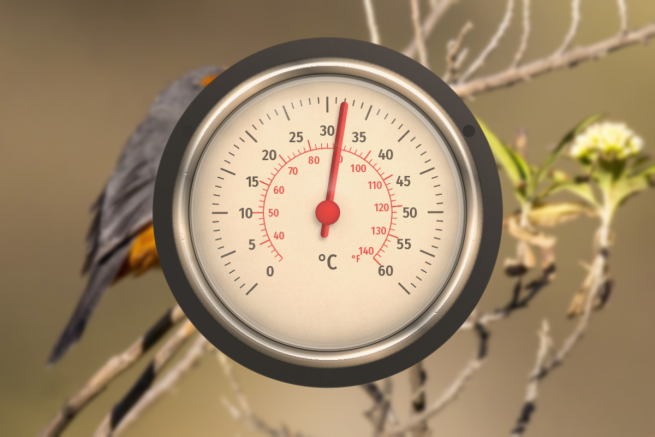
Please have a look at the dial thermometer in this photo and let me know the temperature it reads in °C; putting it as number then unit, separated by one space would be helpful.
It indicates 32 °C
